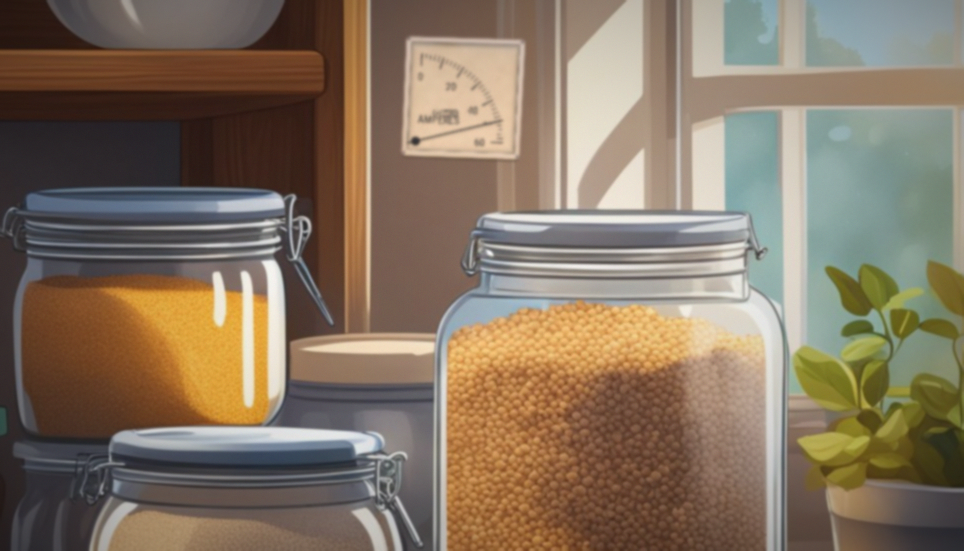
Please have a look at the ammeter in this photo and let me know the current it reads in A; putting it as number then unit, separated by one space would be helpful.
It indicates 50 A
